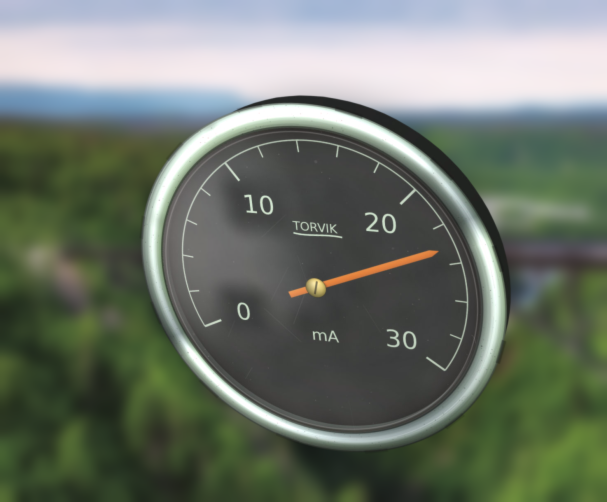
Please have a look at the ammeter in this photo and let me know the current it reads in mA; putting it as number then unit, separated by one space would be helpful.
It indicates 23 mA
